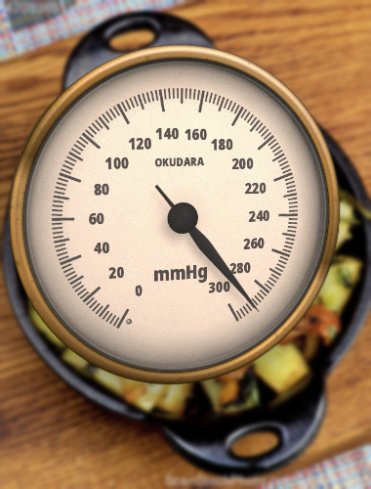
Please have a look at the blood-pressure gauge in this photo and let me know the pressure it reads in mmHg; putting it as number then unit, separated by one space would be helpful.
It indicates 290 mmHg
